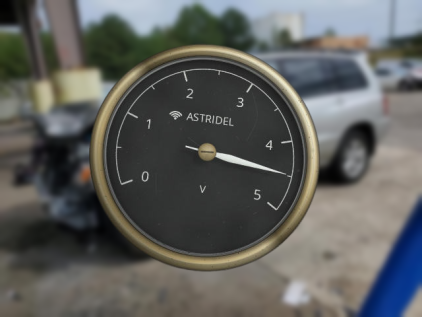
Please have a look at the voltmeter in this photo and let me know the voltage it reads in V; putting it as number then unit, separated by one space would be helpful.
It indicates 4.5 V
